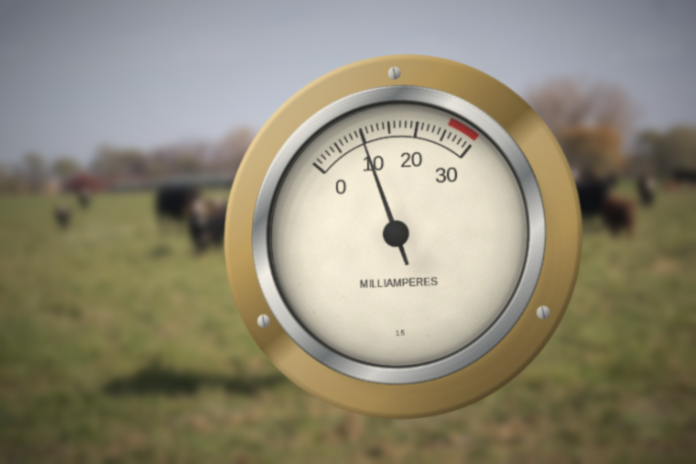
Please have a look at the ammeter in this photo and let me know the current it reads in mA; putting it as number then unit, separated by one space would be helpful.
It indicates 10 mA
